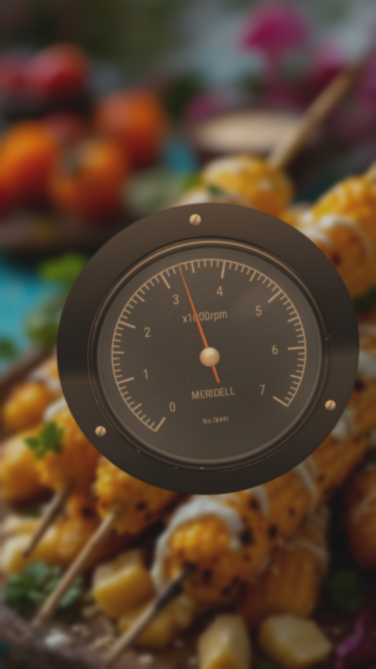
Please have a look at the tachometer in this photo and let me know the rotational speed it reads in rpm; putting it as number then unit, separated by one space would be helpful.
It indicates 3300 rpm
